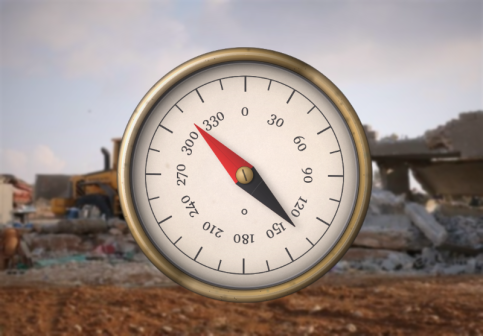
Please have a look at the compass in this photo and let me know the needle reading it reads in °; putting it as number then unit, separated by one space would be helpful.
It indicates 315 °
